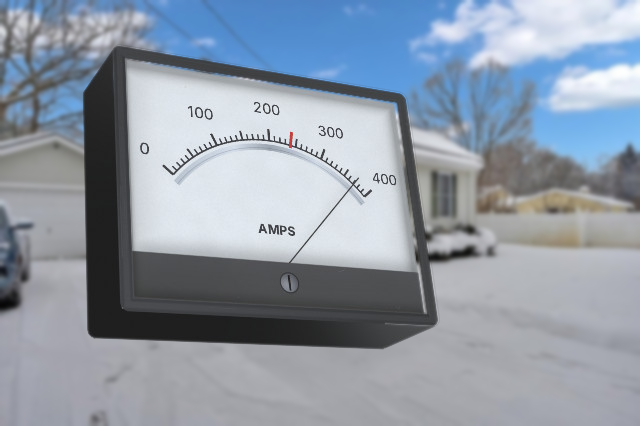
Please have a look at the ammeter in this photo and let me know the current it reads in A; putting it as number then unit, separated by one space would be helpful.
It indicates 370 A
